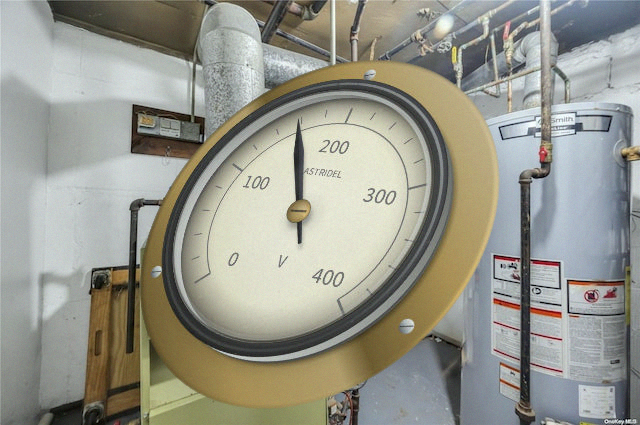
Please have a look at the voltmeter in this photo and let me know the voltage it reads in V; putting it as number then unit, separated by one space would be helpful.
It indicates 160 V
